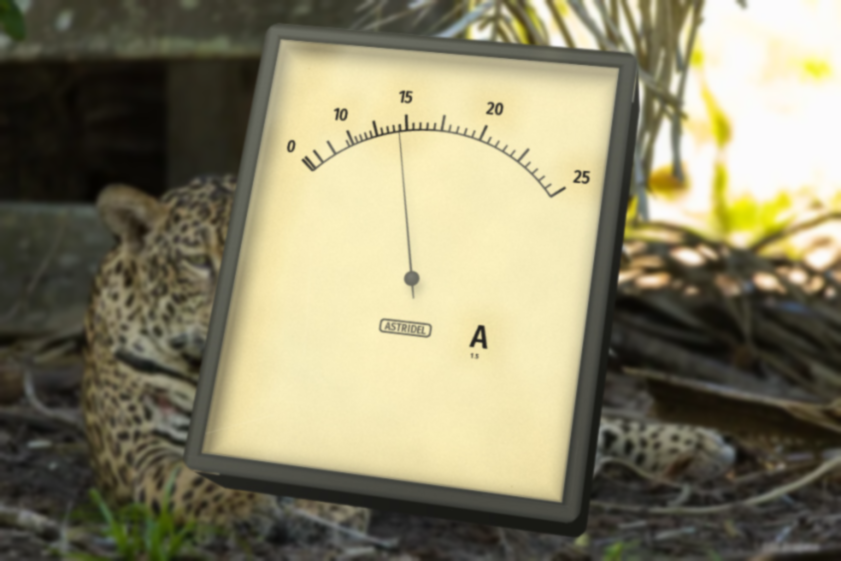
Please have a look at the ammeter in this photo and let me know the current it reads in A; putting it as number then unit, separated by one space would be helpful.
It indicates 14.5 A
